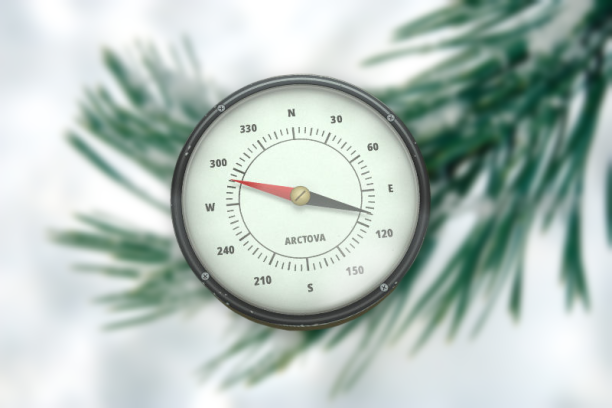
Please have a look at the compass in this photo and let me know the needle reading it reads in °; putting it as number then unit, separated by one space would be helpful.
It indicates 290 °
